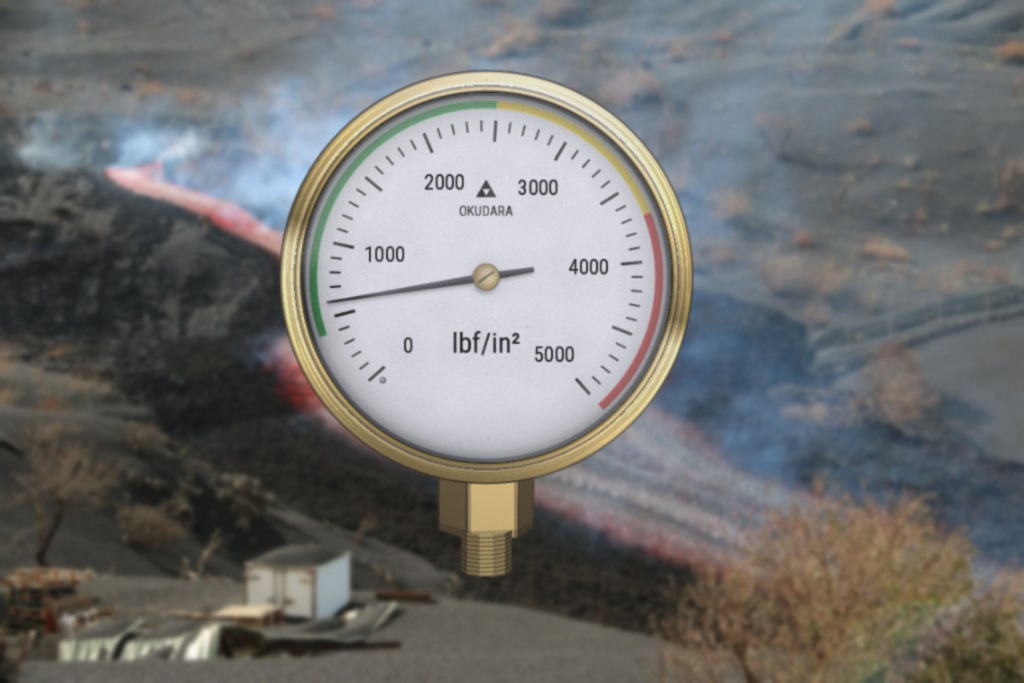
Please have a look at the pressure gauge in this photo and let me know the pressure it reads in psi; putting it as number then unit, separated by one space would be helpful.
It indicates 600 psi
